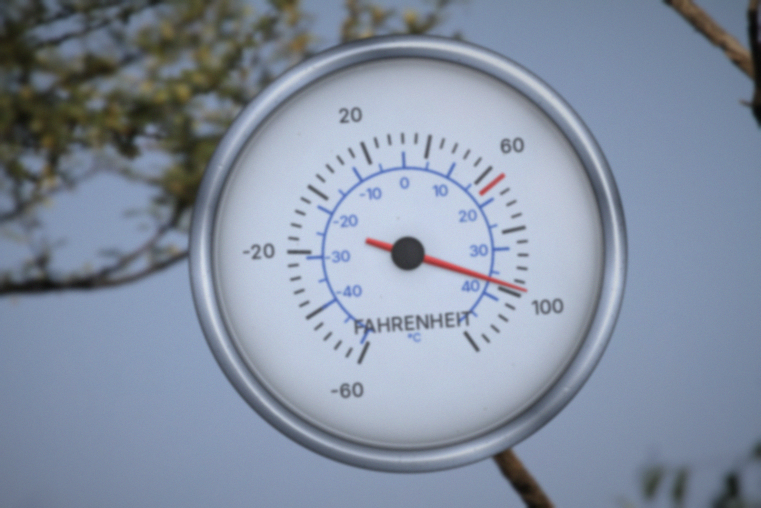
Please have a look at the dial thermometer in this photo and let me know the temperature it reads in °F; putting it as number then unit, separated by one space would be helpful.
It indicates 98 °F
